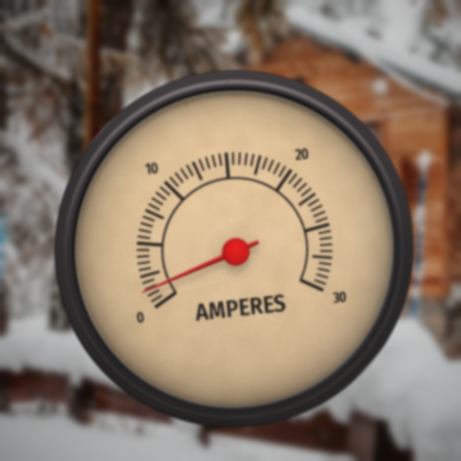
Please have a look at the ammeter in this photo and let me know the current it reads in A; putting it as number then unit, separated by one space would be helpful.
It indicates 1.5 A
